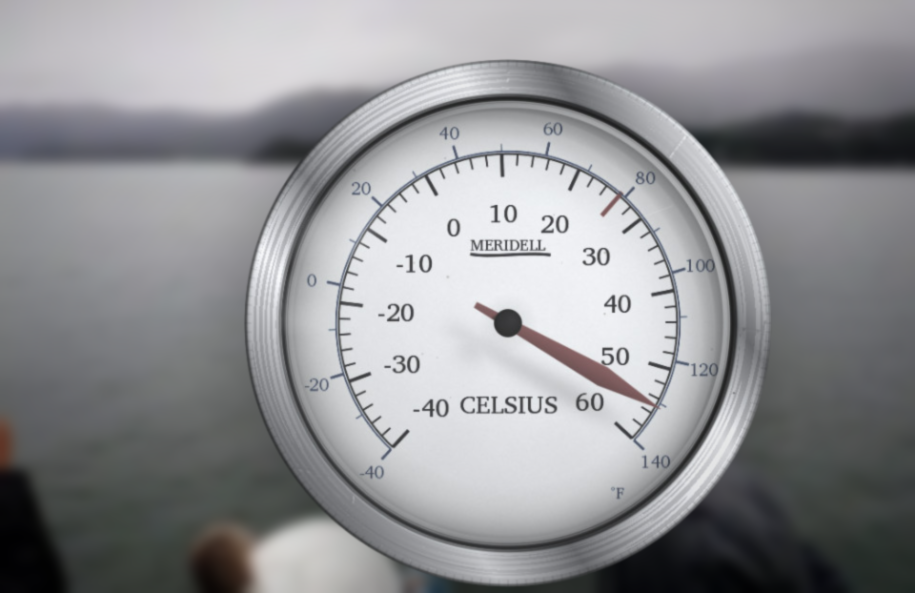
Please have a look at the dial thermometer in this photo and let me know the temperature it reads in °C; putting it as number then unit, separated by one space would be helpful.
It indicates 55 °C
